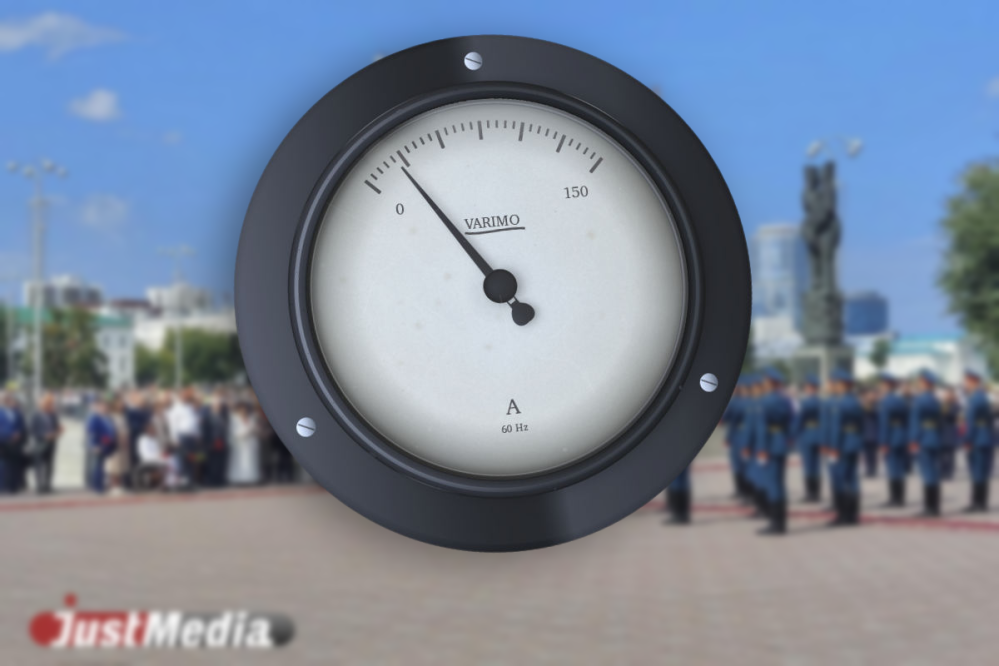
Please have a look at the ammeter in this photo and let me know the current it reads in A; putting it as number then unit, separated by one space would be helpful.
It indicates 20 A
